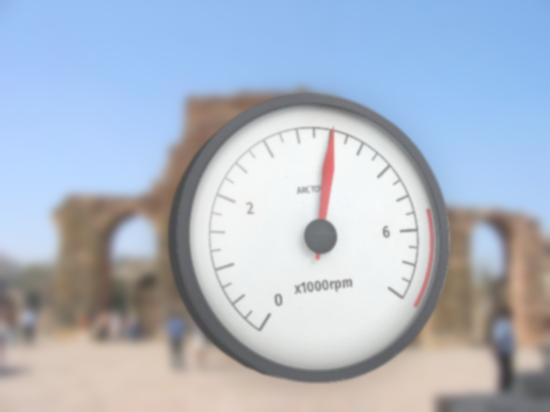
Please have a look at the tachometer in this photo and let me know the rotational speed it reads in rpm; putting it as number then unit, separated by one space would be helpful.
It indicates 4000 rpm
